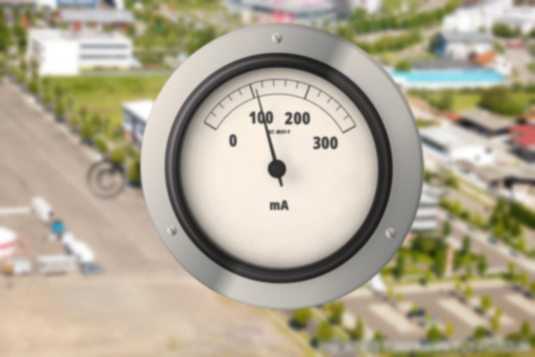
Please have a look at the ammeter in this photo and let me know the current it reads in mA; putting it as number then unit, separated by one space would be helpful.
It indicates 110 mA
